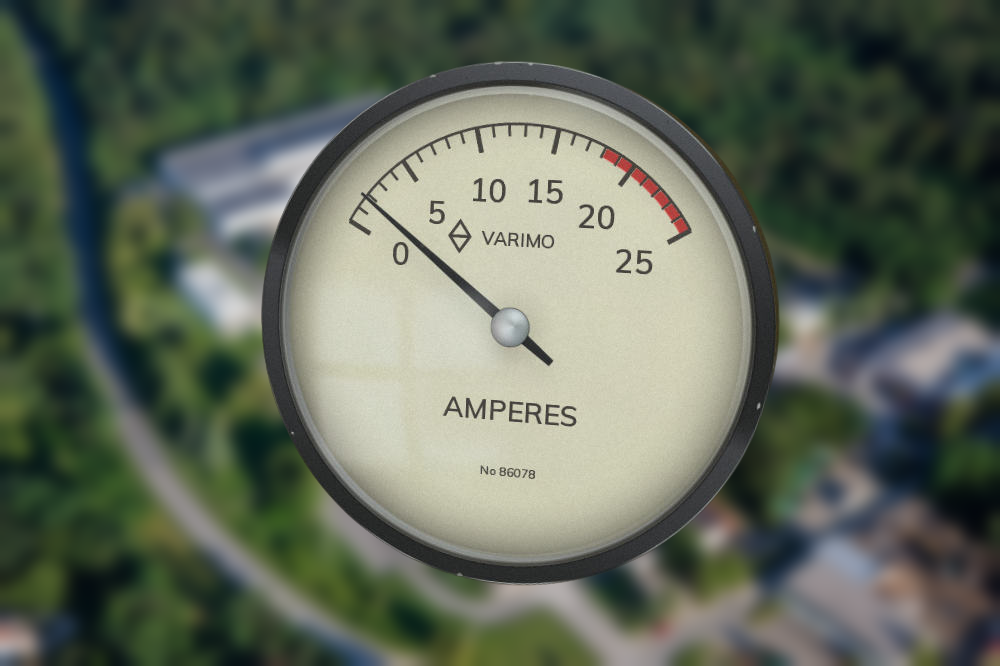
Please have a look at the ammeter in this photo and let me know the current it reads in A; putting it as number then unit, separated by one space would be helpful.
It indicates 2 A
